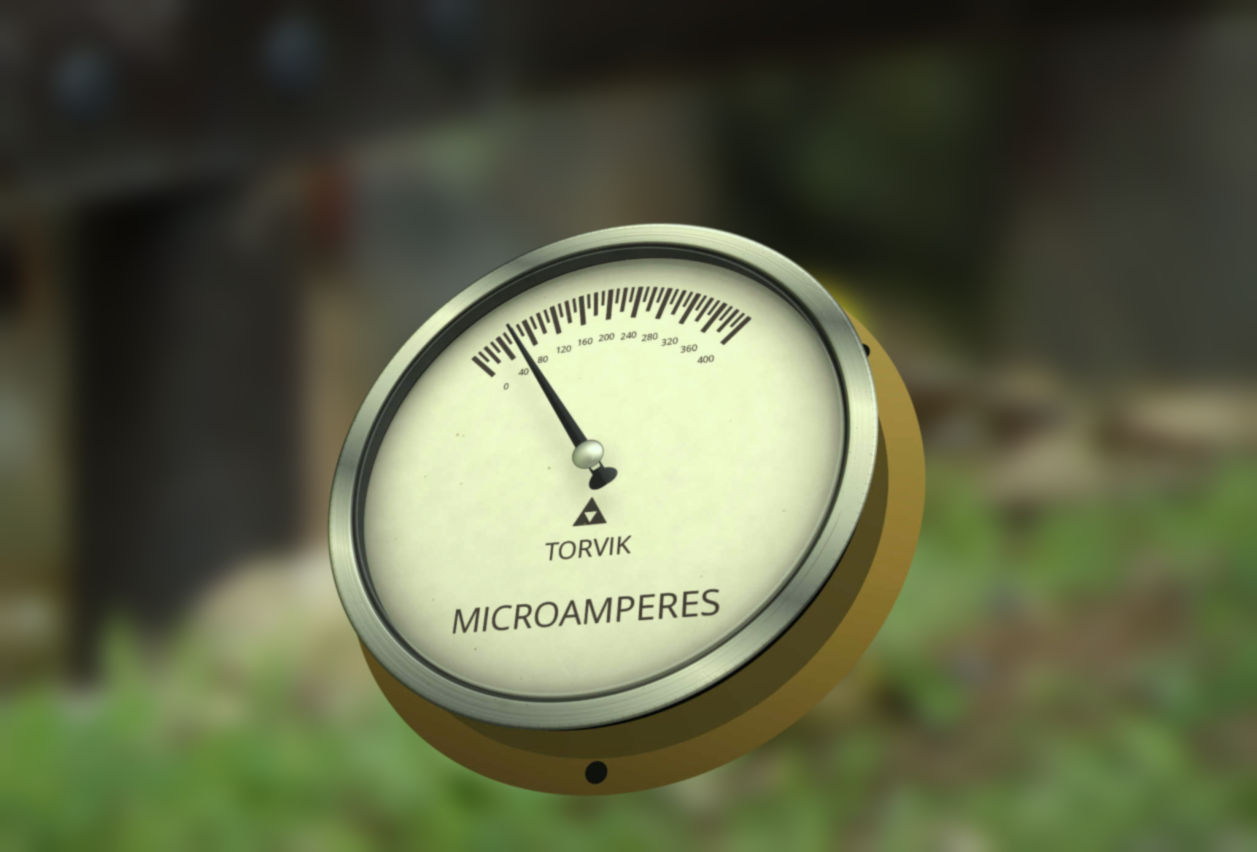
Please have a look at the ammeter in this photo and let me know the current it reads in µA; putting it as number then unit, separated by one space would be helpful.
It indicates 60 µA
